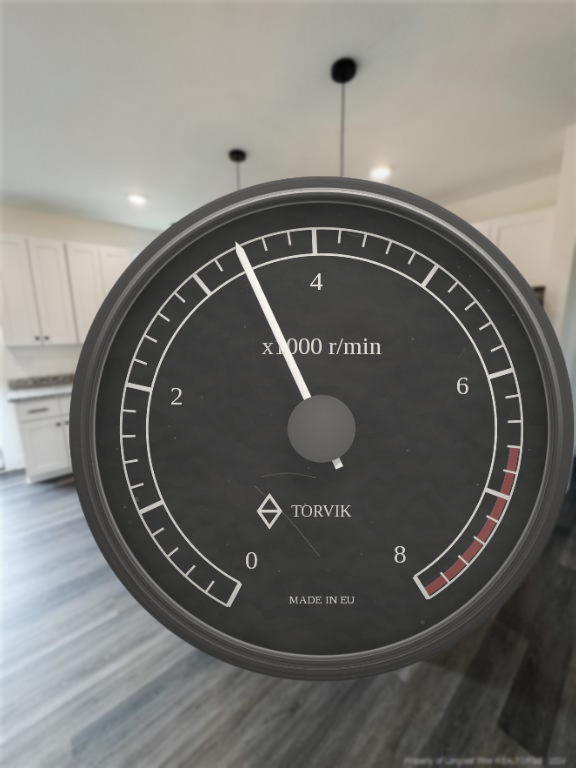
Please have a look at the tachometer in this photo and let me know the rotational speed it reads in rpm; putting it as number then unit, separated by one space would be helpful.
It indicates 3400 rpm
